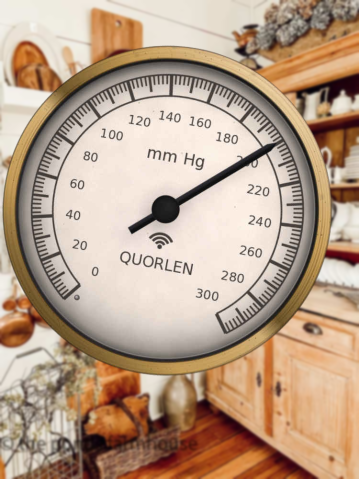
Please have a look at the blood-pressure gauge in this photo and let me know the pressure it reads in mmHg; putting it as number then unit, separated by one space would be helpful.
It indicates 200 mmHg
